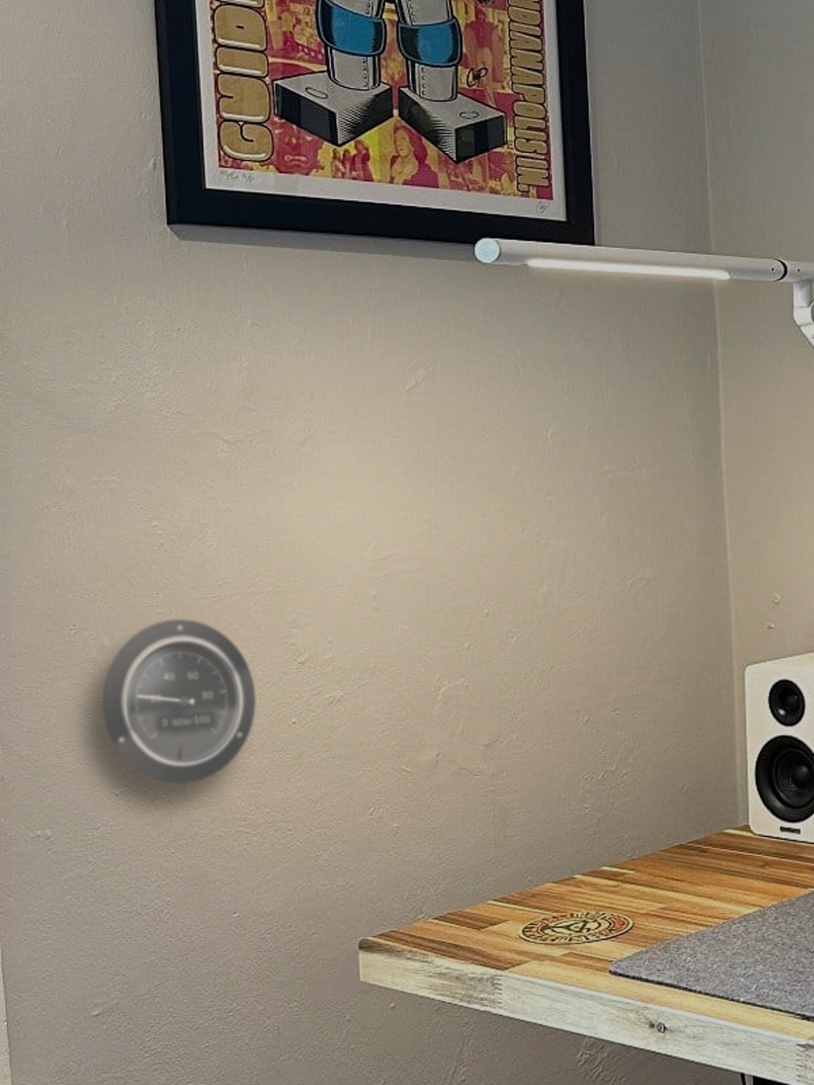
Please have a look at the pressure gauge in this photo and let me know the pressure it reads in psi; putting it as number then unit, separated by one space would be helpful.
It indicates 20 psi
